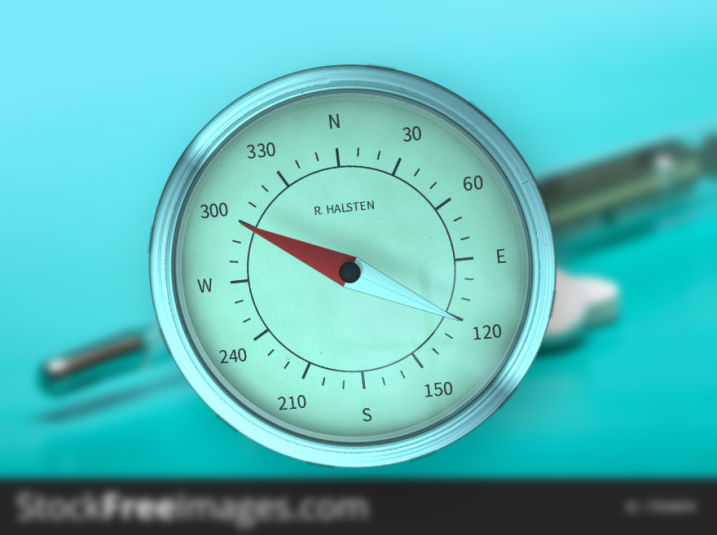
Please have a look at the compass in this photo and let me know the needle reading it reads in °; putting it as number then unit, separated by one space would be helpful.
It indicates 300 °
